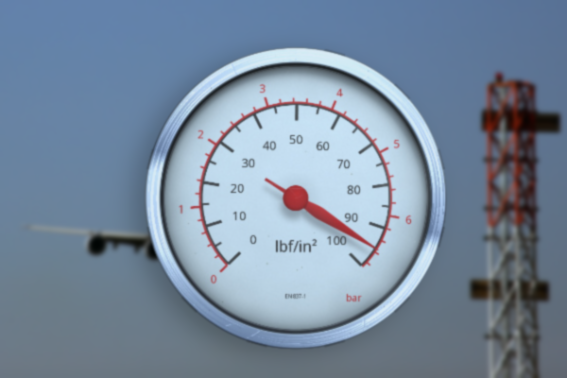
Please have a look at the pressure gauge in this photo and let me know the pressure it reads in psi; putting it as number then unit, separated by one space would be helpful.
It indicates 95 psi
